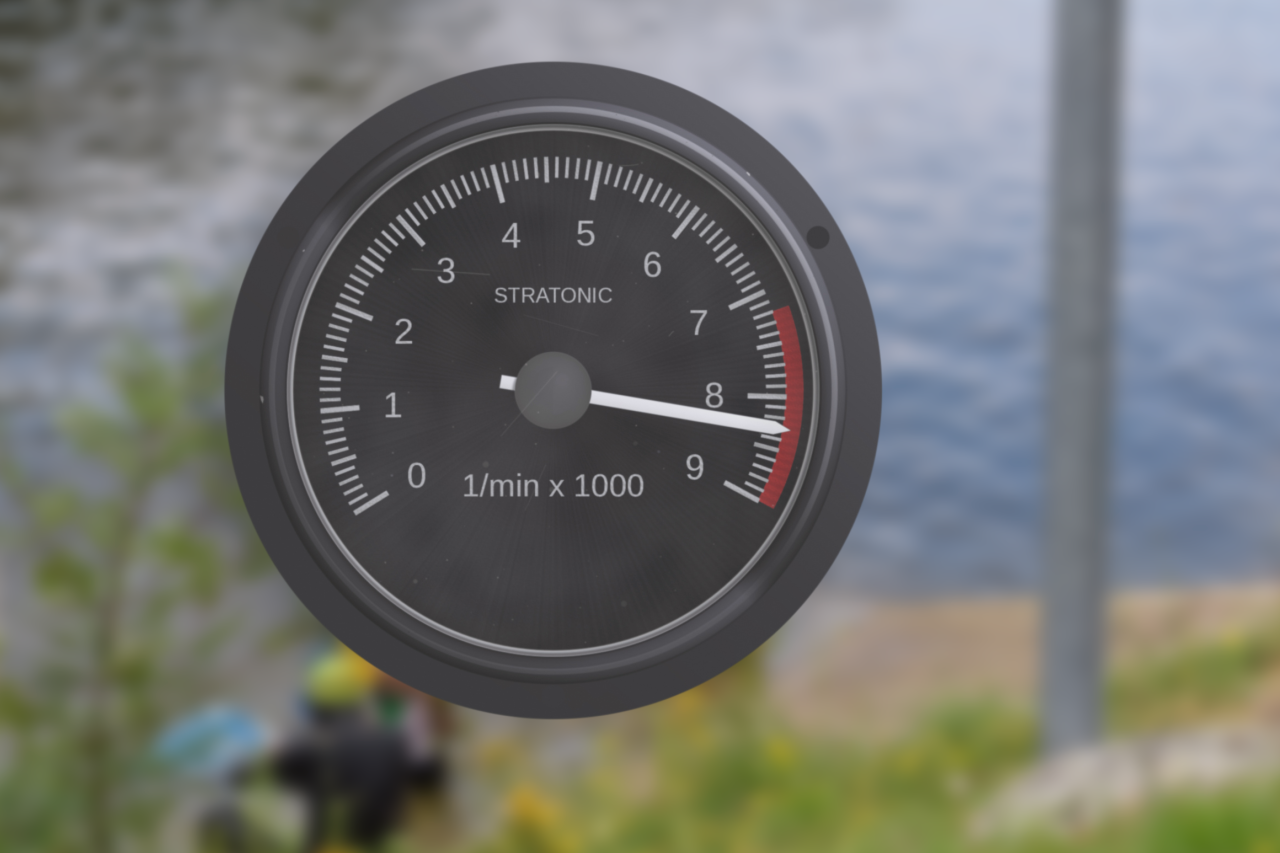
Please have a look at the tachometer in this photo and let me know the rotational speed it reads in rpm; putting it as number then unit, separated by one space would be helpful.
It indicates 8300 rpm
